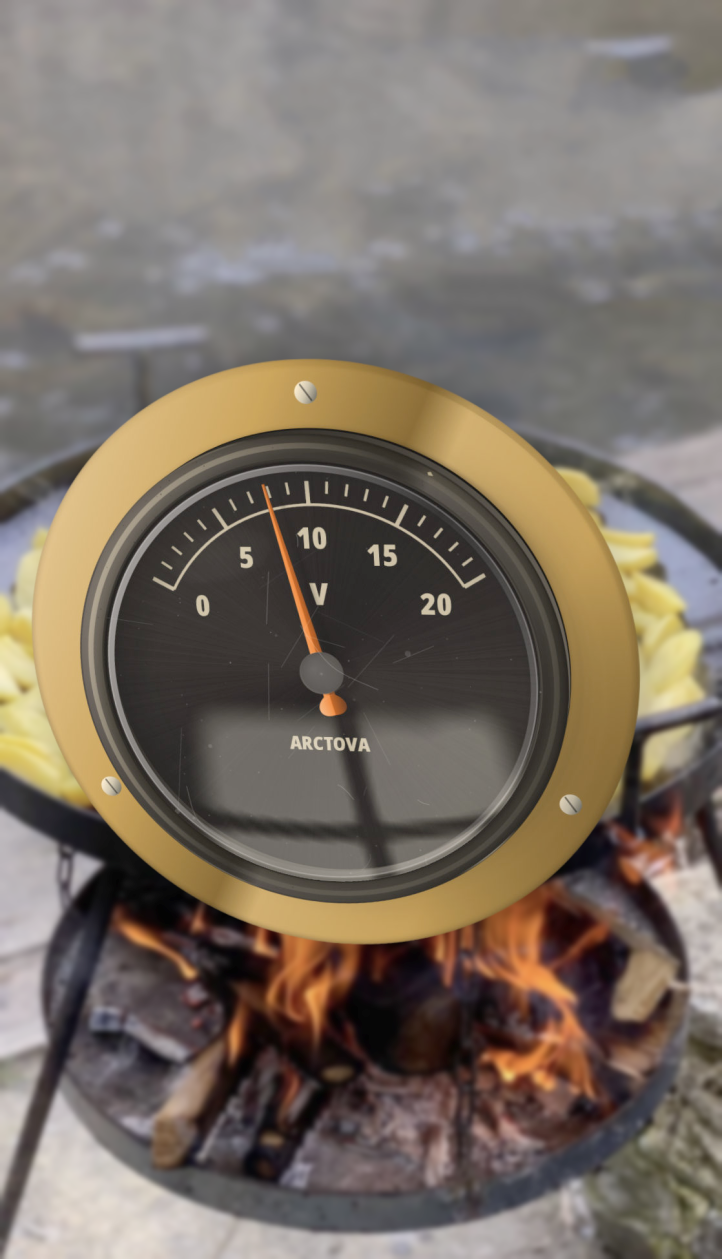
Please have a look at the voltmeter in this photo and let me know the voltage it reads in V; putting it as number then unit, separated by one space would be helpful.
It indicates 8 V
